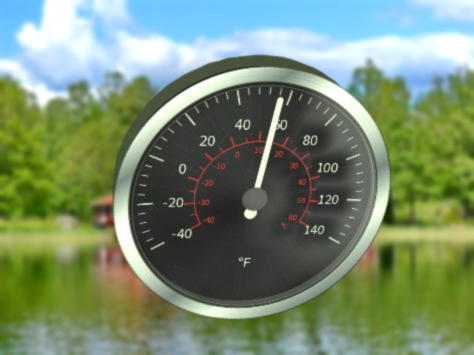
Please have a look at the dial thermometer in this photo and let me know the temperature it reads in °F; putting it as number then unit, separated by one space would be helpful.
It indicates 56 °F
